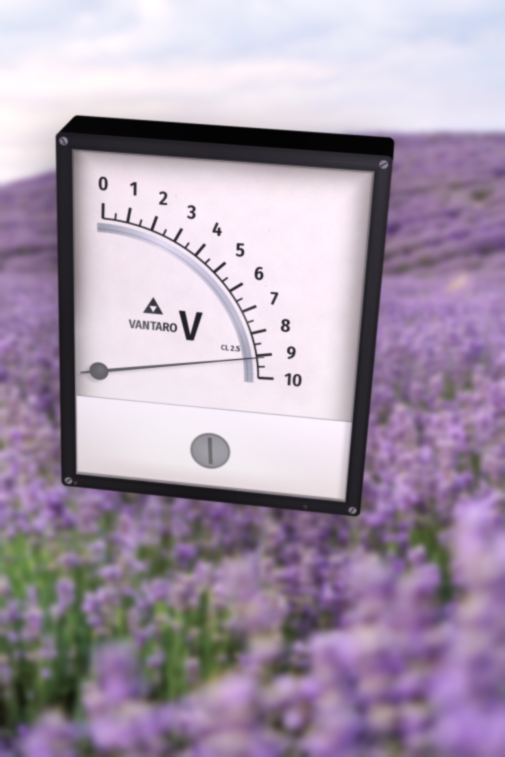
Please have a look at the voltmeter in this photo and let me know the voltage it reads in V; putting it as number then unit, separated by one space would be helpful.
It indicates 9 V
